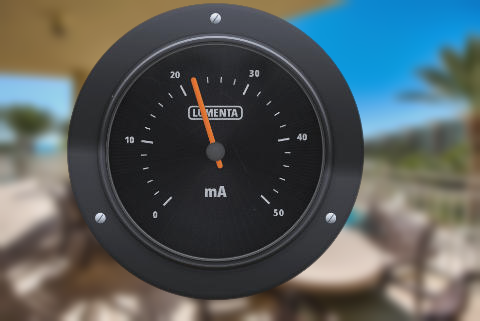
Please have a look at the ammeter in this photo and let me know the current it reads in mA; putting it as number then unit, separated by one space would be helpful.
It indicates 22 mA
